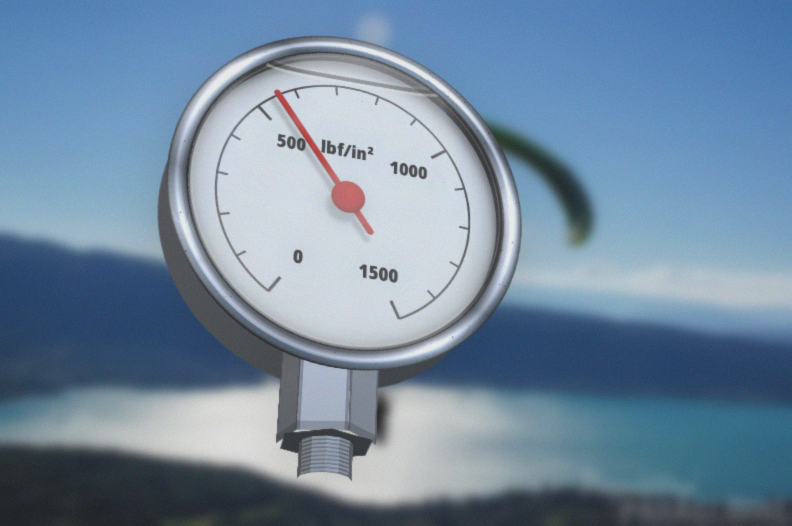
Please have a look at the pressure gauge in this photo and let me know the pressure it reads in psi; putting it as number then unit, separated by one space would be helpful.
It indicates 550 psi
